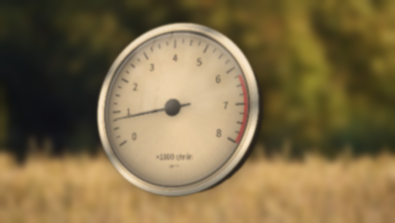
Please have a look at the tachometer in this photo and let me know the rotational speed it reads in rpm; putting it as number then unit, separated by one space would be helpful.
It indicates 750 rpm
